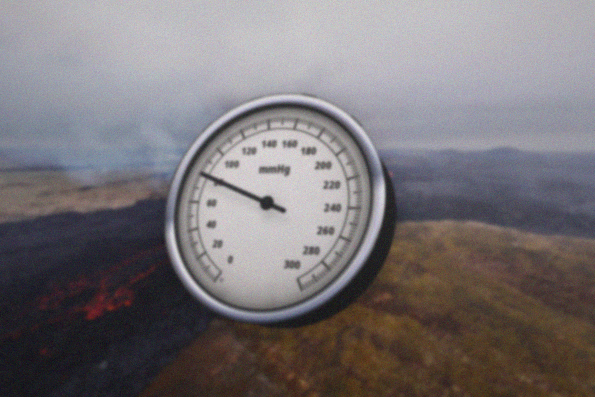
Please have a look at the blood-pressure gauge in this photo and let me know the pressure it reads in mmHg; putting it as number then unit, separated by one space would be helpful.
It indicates 80 mmHg
